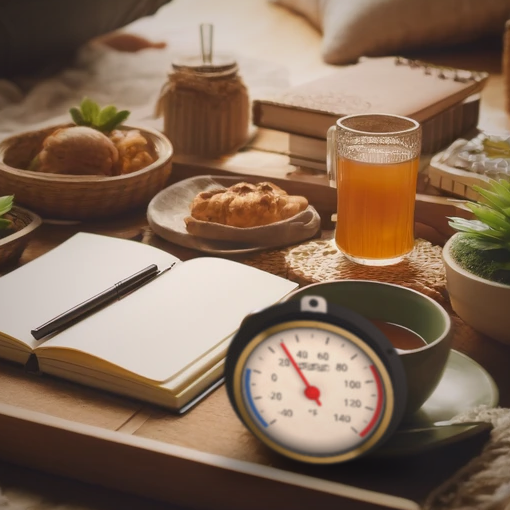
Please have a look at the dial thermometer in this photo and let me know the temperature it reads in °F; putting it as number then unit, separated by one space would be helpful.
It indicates 30 °F
